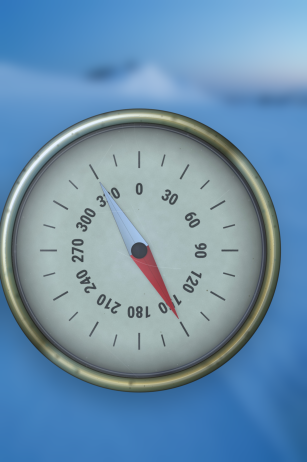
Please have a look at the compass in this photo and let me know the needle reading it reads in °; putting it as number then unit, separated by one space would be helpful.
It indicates 150 °
